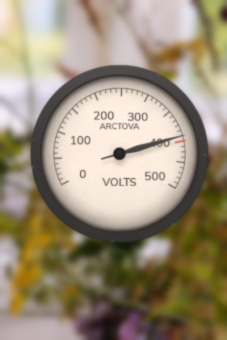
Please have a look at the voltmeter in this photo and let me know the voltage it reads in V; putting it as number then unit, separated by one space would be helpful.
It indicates 400 V
